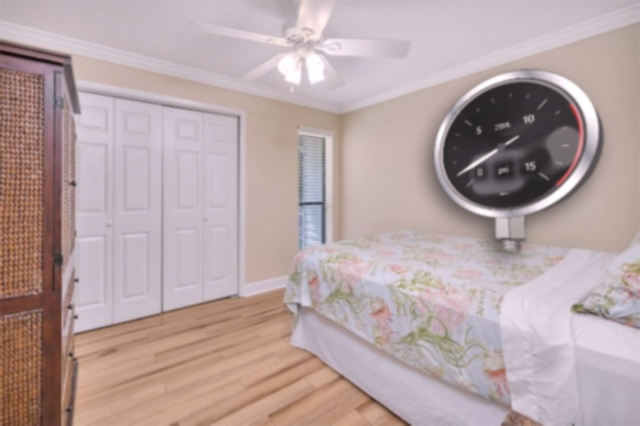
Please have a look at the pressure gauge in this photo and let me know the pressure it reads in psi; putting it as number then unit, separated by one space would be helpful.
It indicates 1 psi
